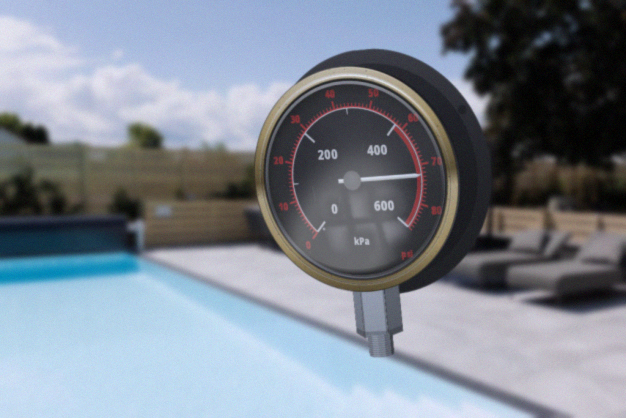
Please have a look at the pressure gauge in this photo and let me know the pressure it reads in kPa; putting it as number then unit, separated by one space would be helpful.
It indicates 500 kPa
